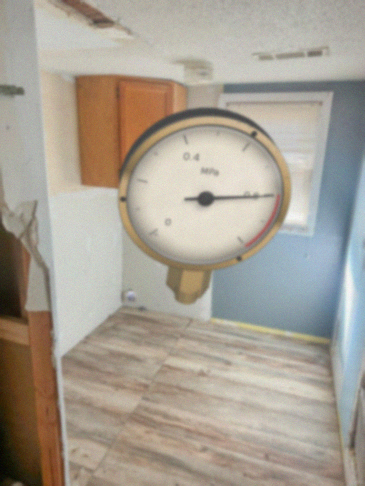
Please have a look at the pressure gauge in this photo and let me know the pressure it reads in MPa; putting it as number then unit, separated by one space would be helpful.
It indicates 0.8 MPa
